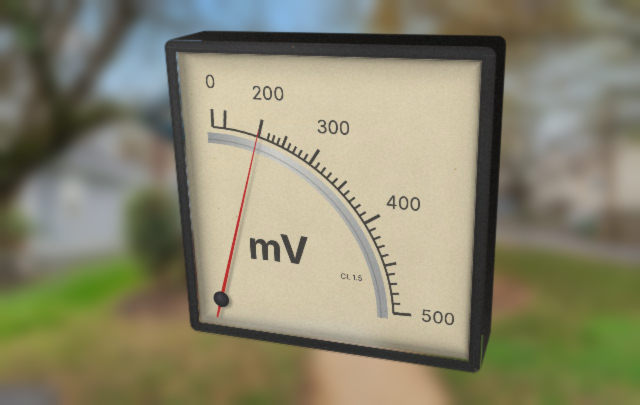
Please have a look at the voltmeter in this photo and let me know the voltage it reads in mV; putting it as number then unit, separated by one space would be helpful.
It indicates 200 mV
